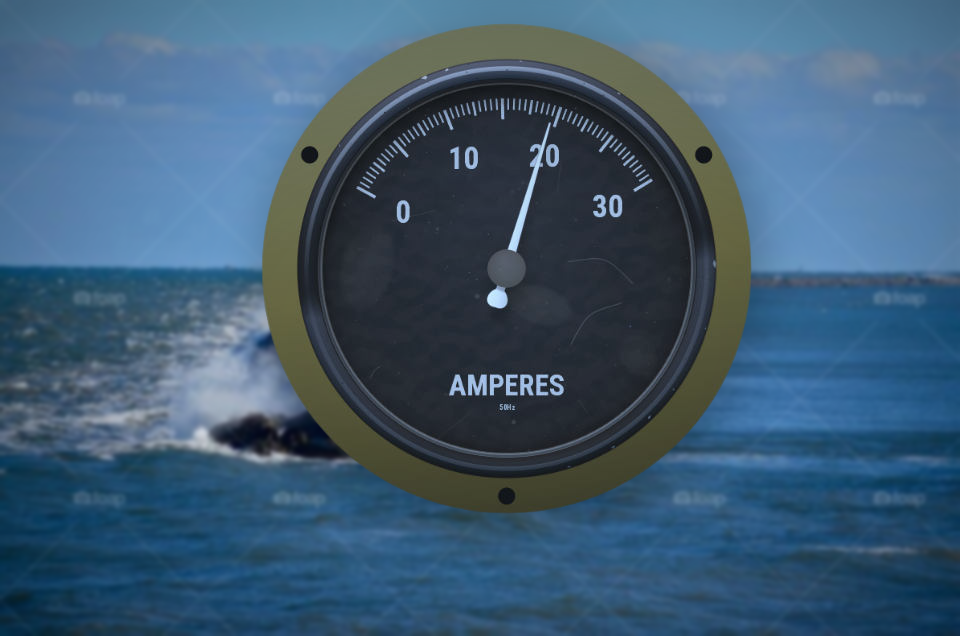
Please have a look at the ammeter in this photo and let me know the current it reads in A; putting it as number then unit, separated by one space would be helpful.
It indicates 19.5 A
